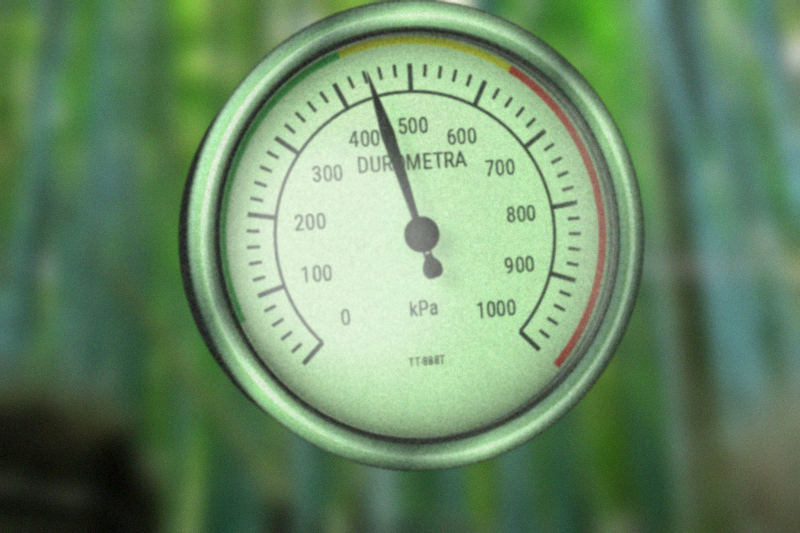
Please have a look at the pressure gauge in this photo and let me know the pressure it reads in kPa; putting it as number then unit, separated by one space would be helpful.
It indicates 440 kPa
